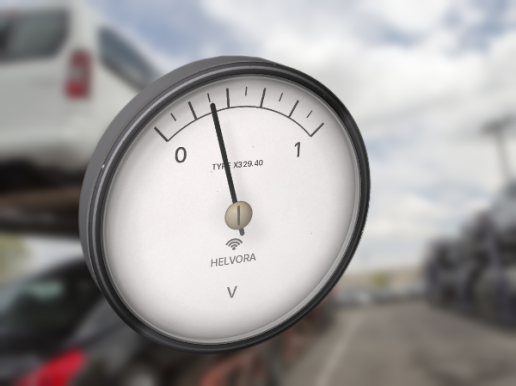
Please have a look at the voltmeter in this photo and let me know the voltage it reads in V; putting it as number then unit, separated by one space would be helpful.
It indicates 0.3 V
